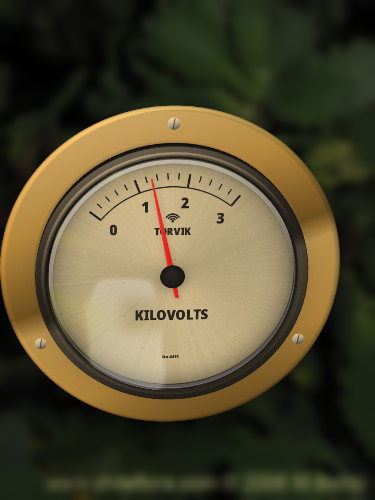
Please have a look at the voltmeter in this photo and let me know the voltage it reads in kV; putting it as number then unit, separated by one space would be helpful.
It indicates 1.3 kV
